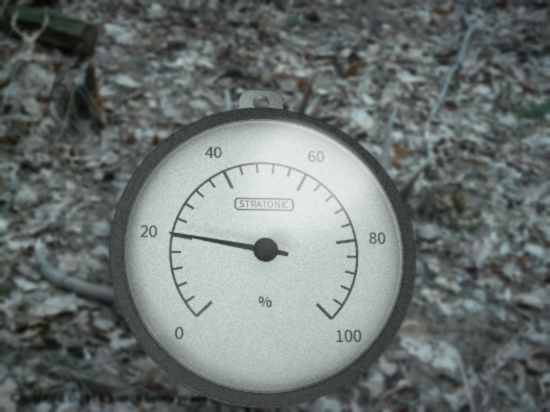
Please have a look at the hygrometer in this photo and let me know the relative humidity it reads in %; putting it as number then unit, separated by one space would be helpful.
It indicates 20 %
